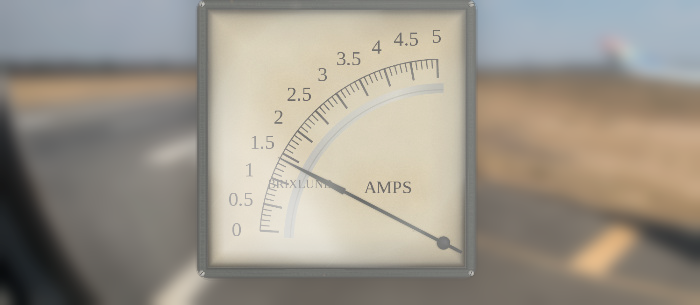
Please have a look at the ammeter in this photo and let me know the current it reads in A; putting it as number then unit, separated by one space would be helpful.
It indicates 1.4 A
